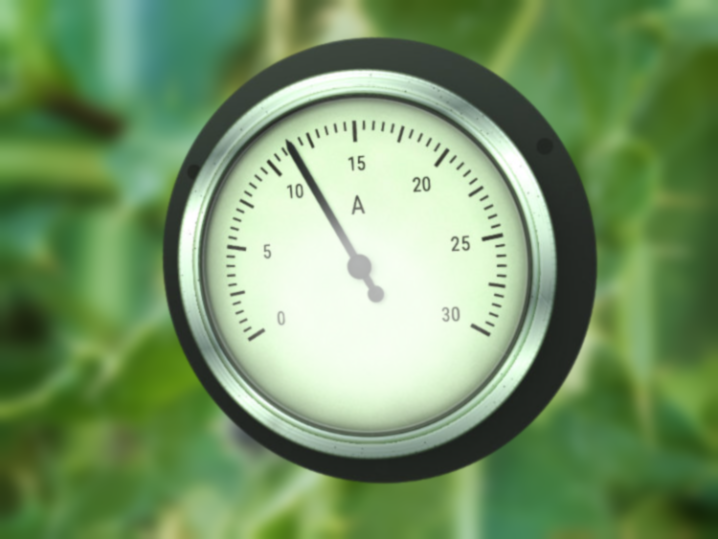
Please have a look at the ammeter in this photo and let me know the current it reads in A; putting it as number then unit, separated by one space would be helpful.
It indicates 11.5 A
